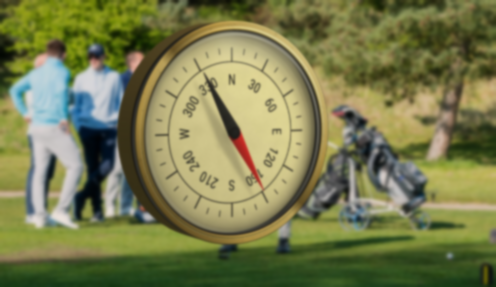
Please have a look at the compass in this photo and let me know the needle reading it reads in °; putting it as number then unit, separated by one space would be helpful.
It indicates 150 °
